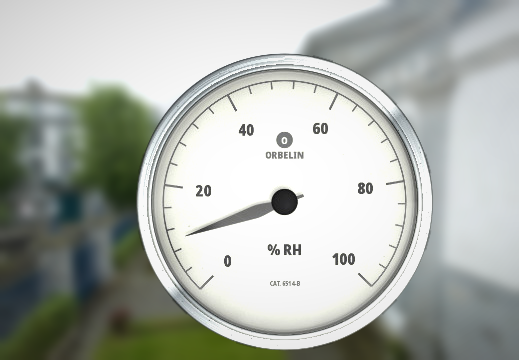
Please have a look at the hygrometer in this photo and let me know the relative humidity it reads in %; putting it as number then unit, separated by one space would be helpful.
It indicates 10 %
